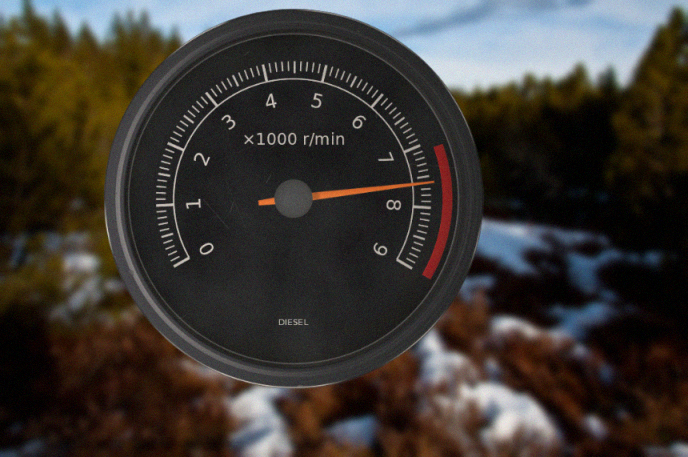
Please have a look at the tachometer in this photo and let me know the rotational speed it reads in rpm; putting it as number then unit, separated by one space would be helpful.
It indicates 7600 rpm
